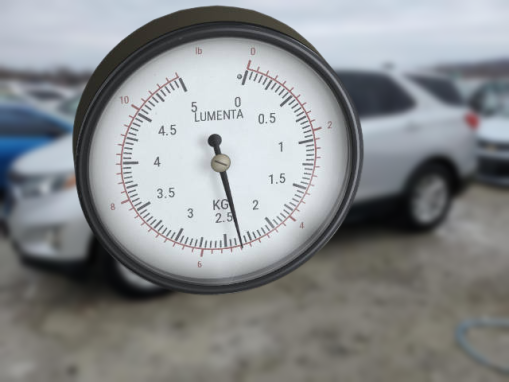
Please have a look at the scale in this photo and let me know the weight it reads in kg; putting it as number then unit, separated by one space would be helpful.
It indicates 2.35 kg
